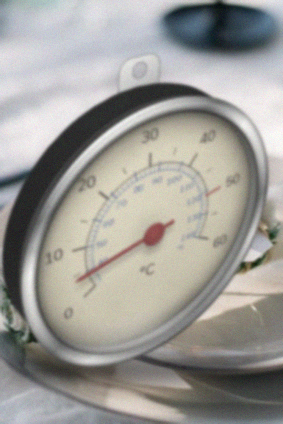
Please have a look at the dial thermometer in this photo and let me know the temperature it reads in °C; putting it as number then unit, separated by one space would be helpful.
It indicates 5 °C
